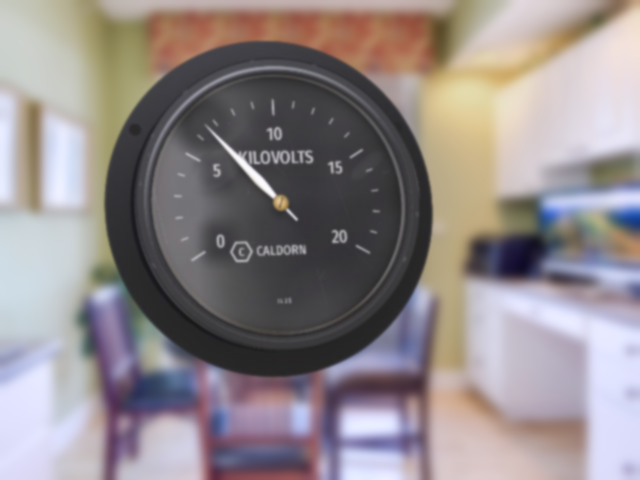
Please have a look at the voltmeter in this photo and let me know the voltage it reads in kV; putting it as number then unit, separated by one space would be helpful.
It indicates 6.5 kV
